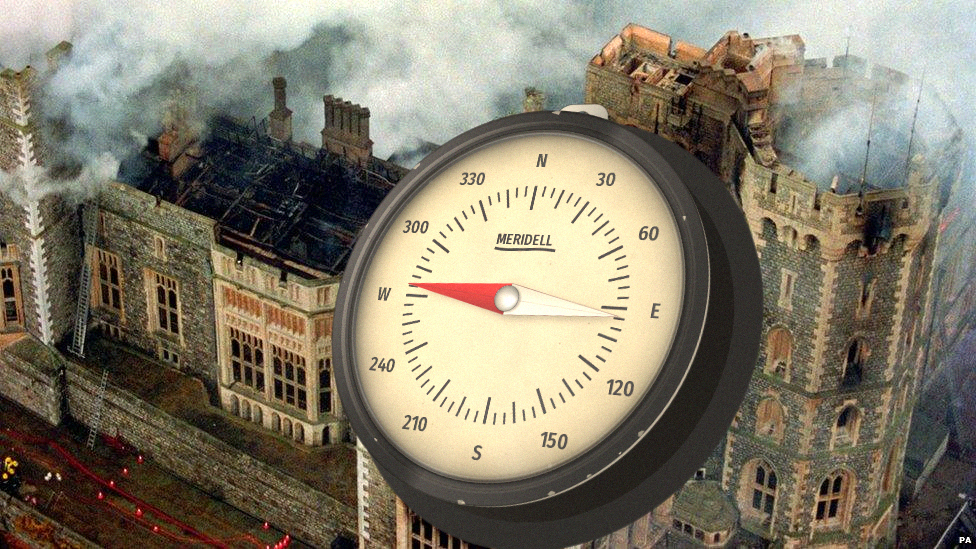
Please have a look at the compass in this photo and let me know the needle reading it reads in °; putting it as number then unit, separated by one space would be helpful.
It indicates 275 °
